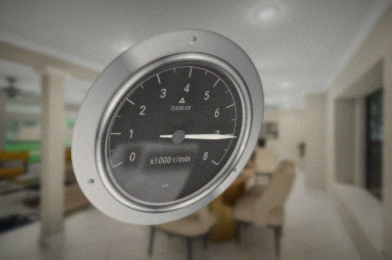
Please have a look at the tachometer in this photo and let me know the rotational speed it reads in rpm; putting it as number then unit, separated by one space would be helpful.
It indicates 7000 rpm
